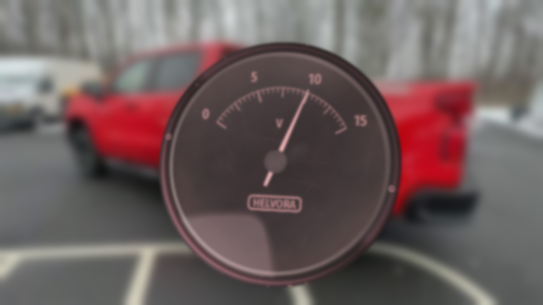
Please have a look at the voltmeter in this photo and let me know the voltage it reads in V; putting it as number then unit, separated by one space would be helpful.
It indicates 10 V
